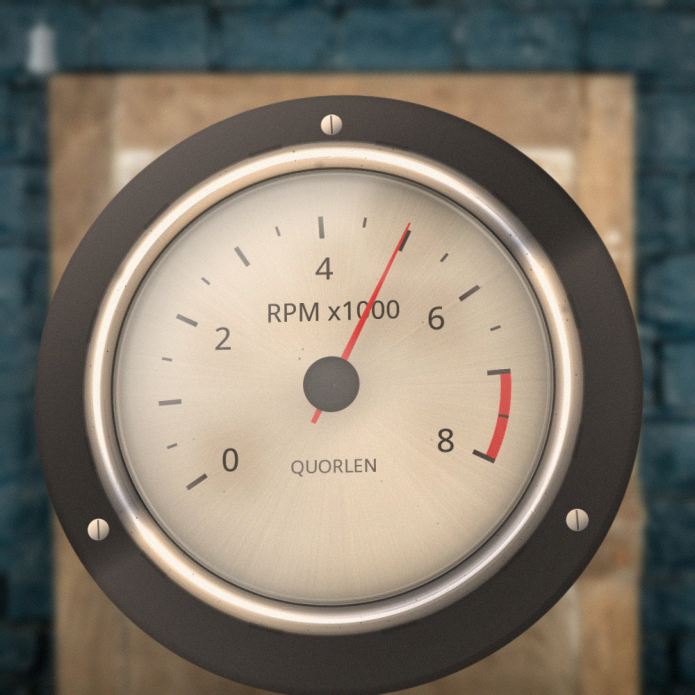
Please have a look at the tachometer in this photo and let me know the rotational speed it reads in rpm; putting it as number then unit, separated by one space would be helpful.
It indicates 5000 rpm
